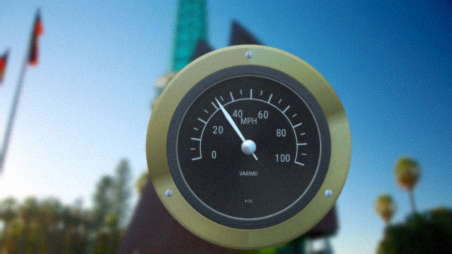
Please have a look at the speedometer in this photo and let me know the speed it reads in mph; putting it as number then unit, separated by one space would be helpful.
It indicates 32.5 mph
